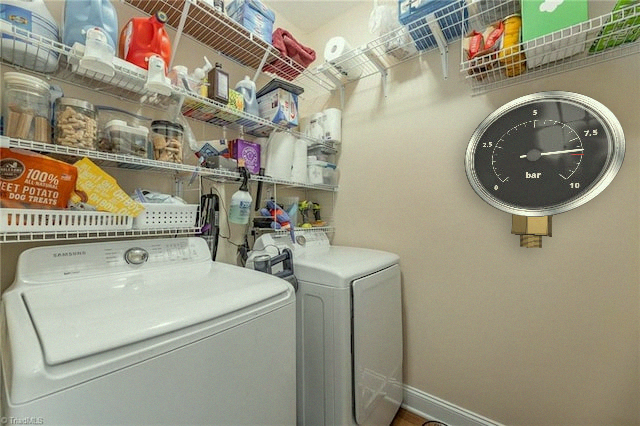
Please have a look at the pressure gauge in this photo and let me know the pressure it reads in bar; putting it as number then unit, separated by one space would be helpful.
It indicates 8.25 bar
